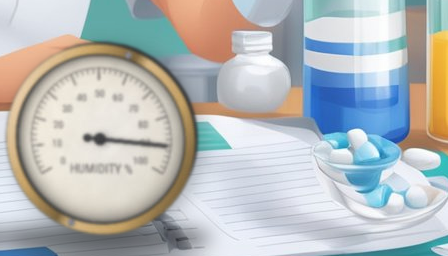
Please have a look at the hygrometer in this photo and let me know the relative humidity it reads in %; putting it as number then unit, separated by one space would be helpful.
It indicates 90 %
